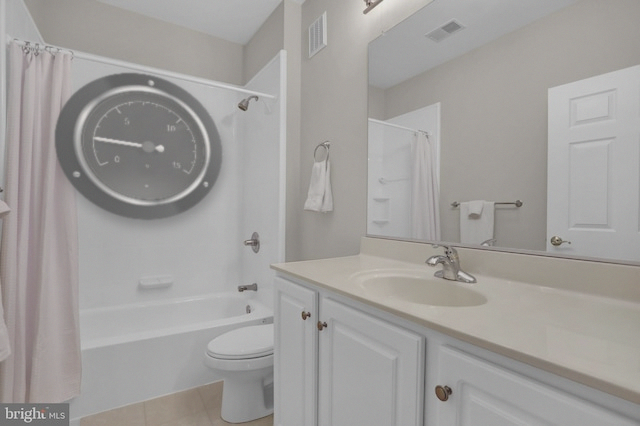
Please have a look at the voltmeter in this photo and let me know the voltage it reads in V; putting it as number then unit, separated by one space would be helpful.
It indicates 2 V
